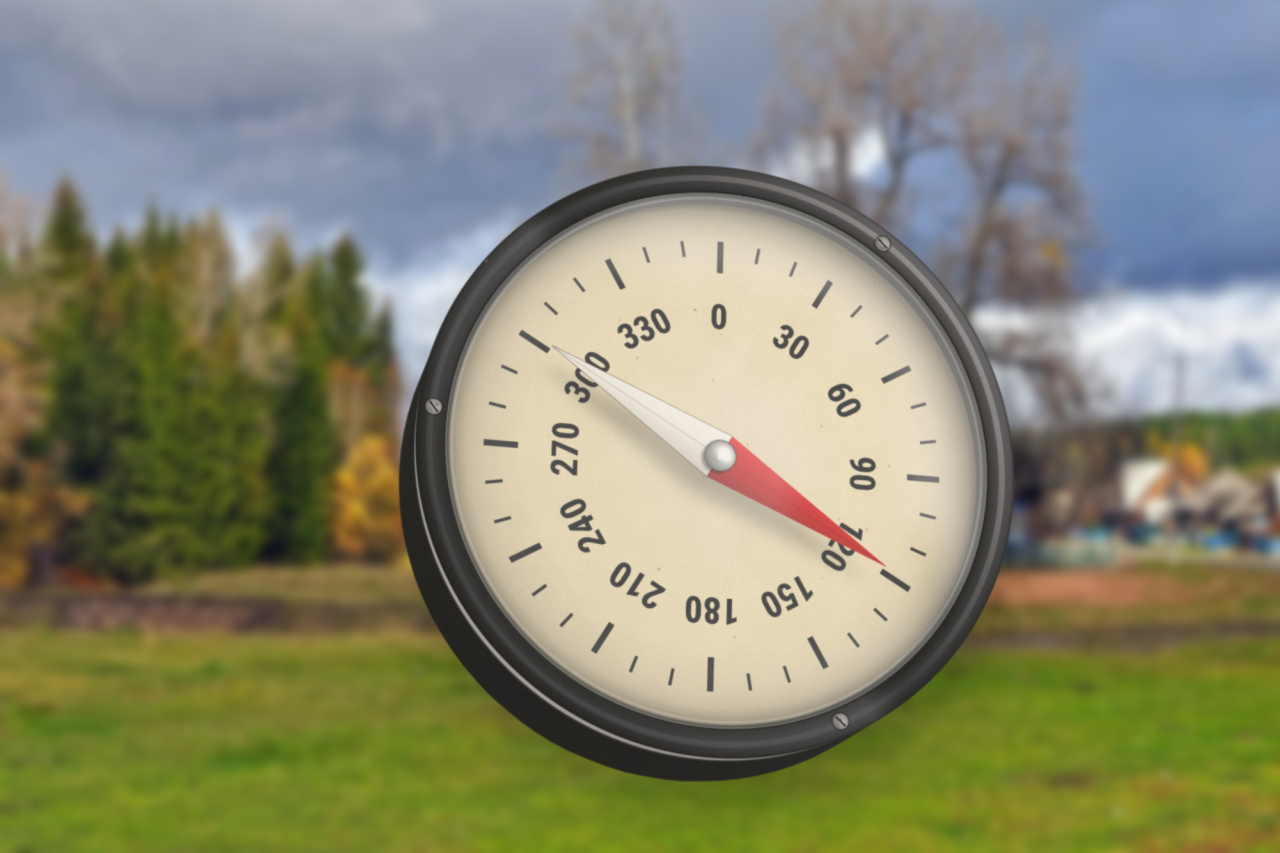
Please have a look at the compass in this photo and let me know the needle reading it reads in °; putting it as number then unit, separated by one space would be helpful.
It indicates 120 °
